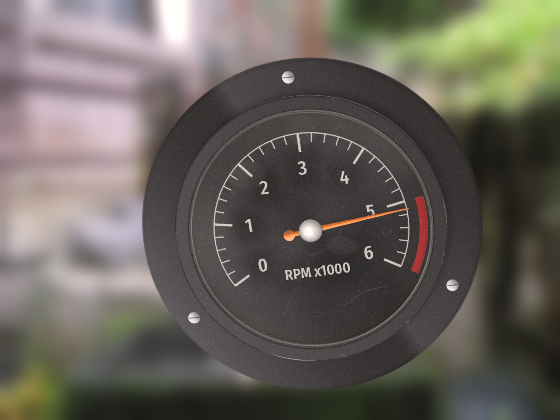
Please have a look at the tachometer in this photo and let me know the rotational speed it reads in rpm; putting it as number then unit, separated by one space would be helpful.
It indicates 5100 rpm
